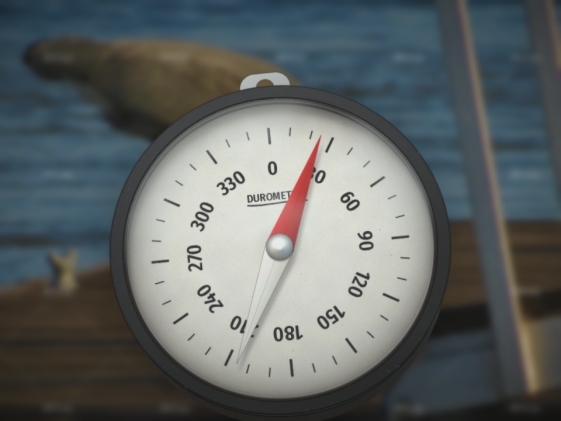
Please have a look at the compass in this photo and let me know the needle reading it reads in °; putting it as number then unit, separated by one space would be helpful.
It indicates 25 °
